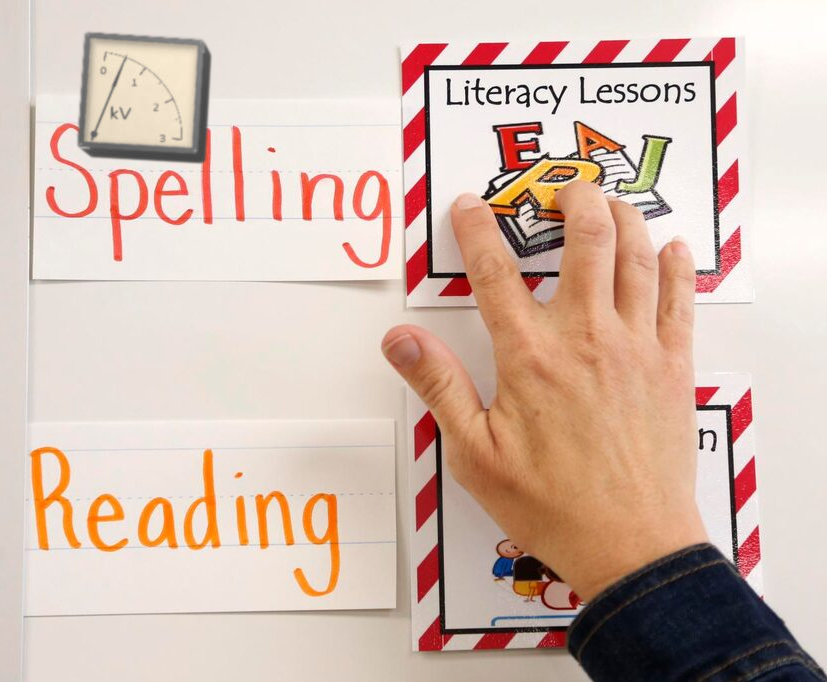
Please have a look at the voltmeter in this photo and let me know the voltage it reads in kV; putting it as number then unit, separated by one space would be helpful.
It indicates 0.5 kV
